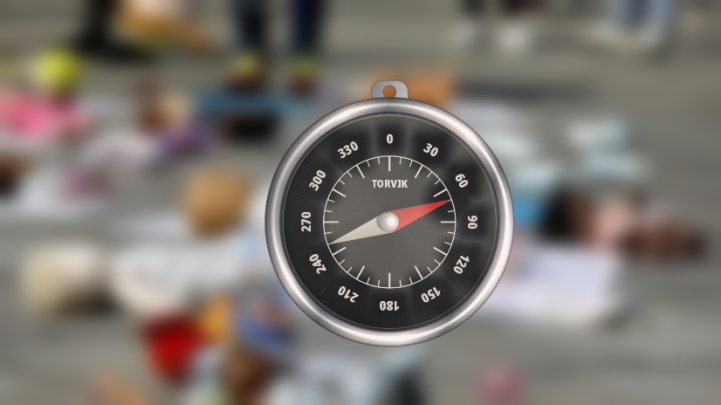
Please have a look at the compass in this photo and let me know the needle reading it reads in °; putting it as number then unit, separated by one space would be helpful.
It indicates 70 °
